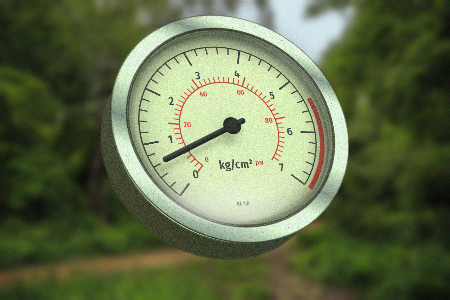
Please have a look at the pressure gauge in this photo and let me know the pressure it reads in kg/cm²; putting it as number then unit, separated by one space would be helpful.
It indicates 0.6 kg/cm²
